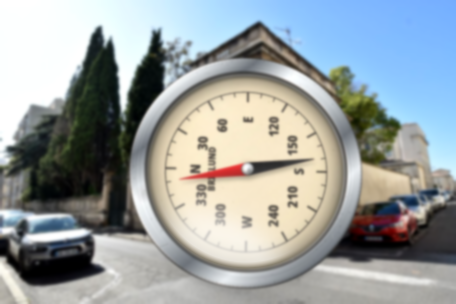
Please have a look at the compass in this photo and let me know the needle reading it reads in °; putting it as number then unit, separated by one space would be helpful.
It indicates 350 °
